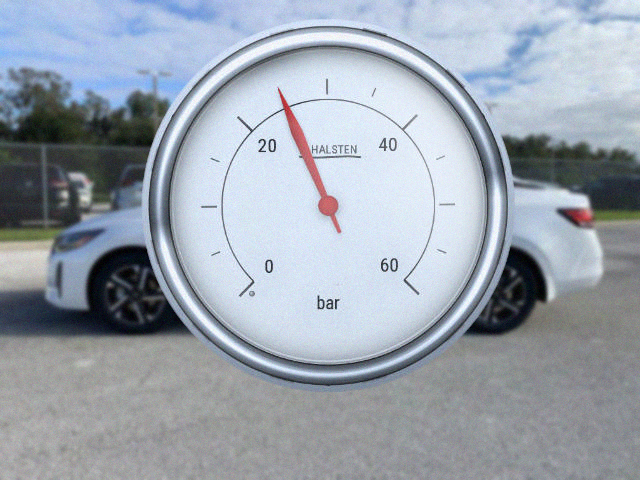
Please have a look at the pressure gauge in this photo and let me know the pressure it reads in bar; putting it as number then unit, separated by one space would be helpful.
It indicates 25 bar
